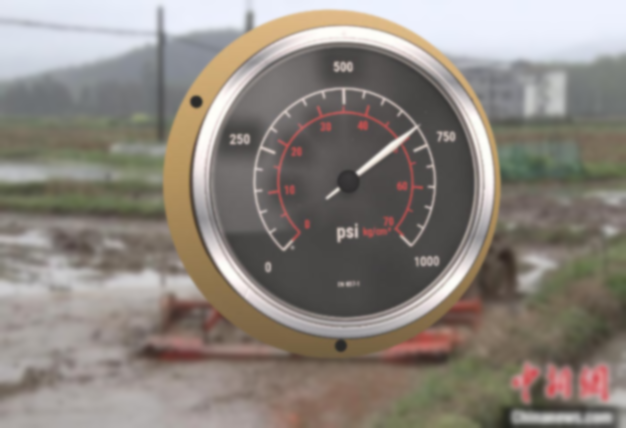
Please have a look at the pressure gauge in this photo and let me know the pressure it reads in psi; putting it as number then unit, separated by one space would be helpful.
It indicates 700 psi
